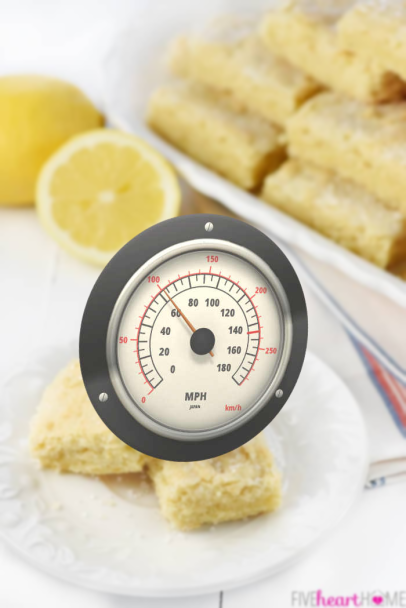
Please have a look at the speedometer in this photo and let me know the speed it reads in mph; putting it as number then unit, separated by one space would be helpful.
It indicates 62.5 mph
